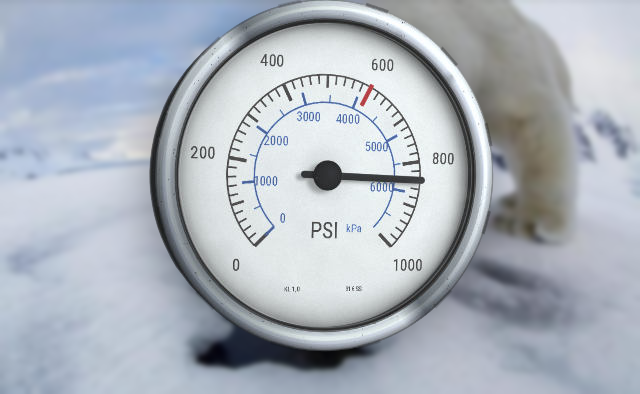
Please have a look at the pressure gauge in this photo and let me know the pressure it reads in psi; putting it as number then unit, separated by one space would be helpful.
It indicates 840 psi
